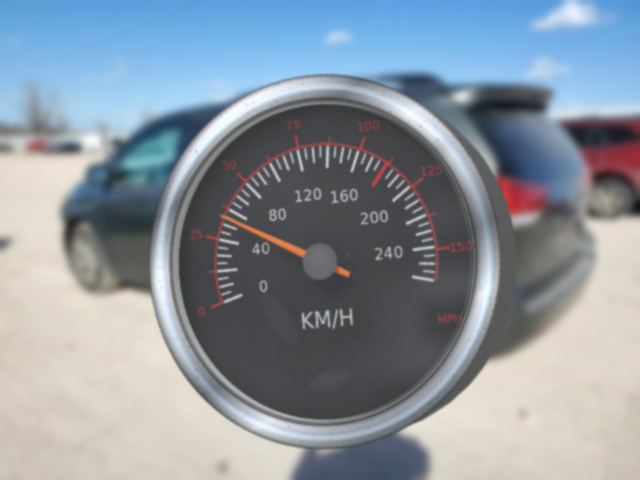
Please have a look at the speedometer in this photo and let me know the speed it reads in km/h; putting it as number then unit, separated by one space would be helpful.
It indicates 55 km/h
